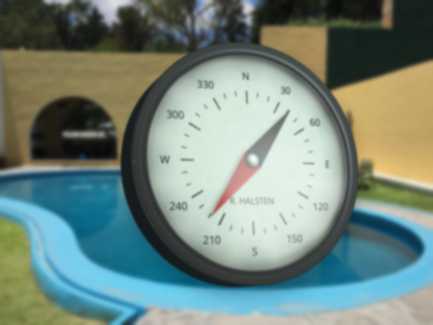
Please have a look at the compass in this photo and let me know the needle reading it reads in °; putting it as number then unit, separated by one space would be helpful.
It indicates 220 °
